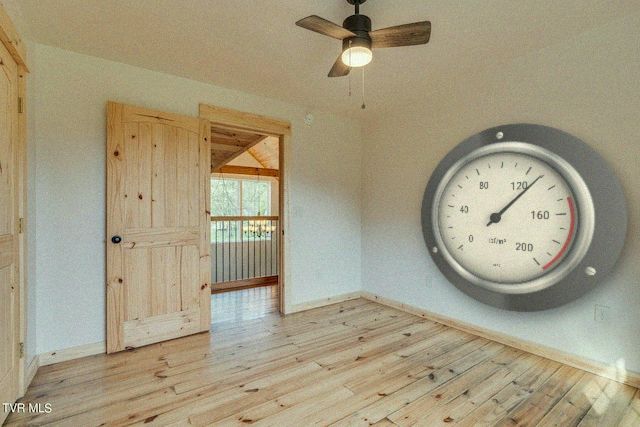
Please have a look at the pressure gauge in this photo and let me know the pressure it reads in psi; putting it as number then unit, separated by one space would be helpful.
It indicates 130 psi
